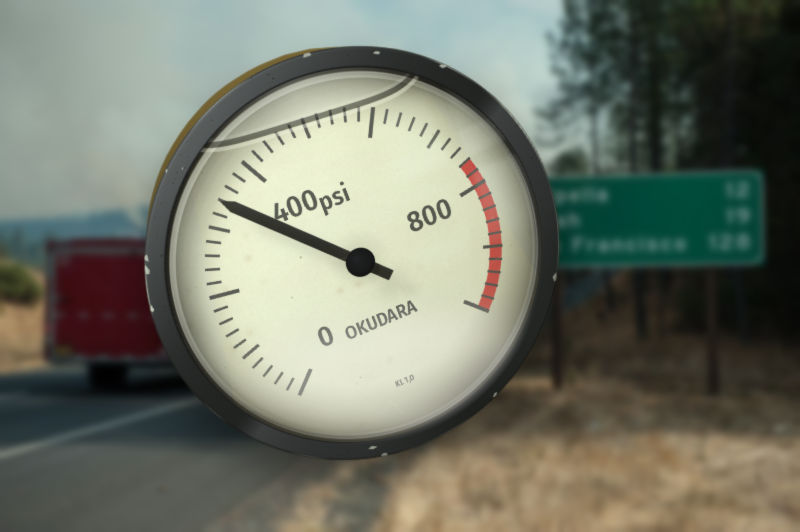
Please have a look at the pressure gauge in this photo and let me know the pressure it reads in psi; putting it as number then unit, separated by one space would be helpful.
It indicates 340 psi
